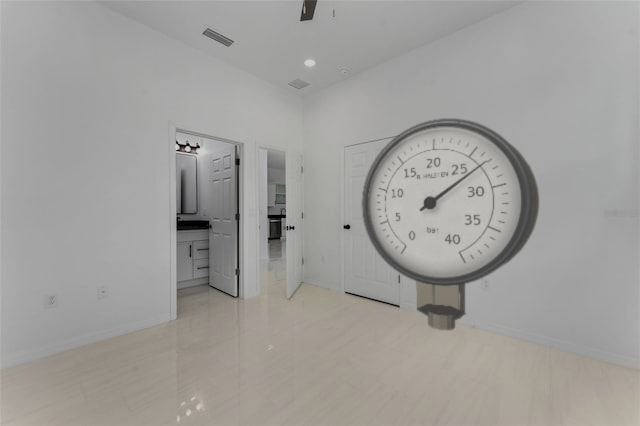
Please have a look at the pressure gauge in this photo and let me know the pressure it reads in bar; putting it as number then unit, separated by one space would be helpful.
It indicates 27 bar
